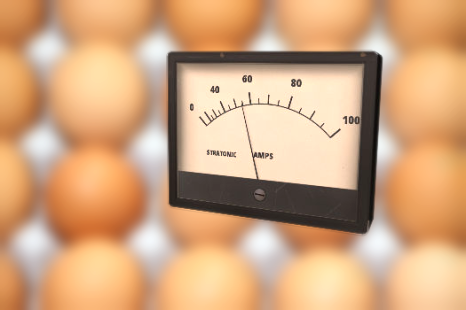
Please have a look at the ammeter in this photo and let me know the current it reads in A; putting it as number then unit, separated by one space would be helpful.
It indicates 55 A
